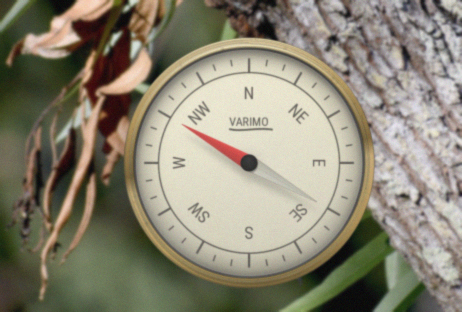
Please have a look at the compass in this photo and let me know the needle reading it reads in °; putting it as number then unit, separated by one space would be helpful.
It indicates 300 °
